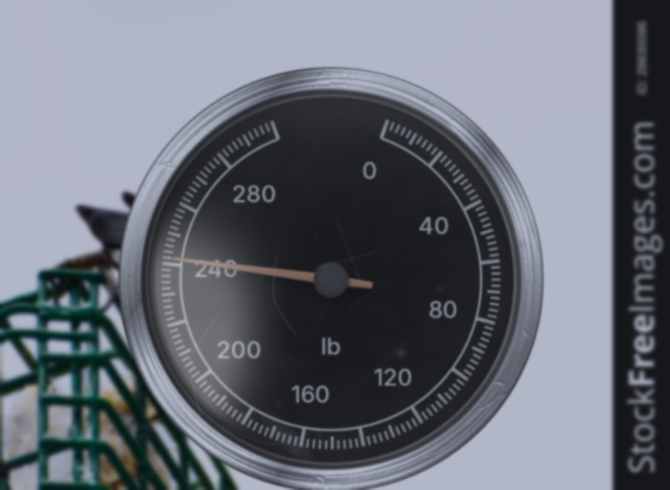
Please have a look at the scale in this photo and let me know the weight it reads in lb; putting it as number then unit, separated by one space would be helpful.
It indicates 242 lb
